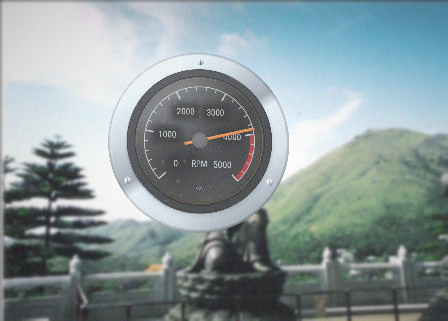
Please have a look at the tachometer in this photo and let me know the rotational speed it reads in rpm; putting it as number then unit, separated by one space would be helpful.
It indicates 3900 rpm
